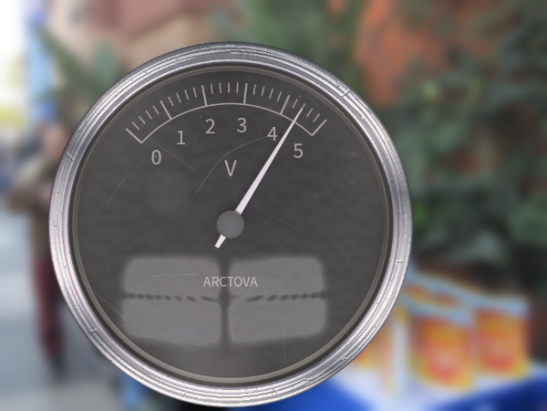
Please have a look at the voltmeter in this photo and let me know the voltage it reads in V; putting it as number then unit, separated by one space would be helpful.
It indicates 4.4 V
